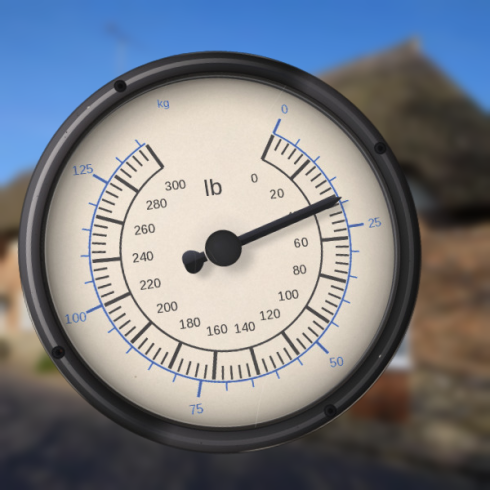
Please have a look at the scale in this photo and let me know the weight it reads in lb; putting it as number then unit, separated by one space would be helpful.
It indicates 42 lb
